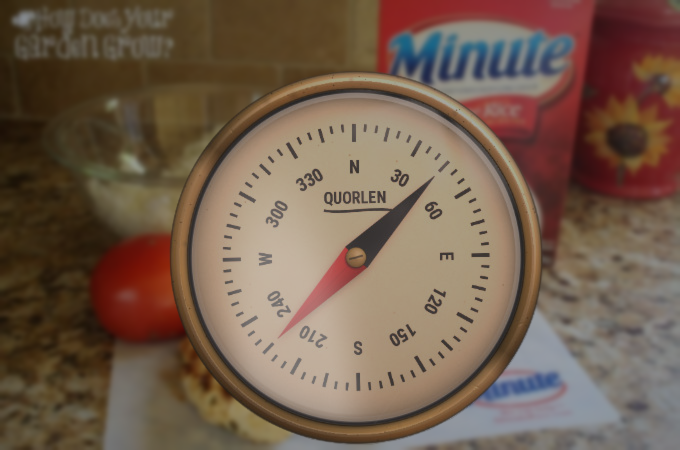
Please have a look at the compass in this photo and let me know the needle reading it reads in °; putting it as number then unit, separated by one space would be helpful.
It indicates 225 °
